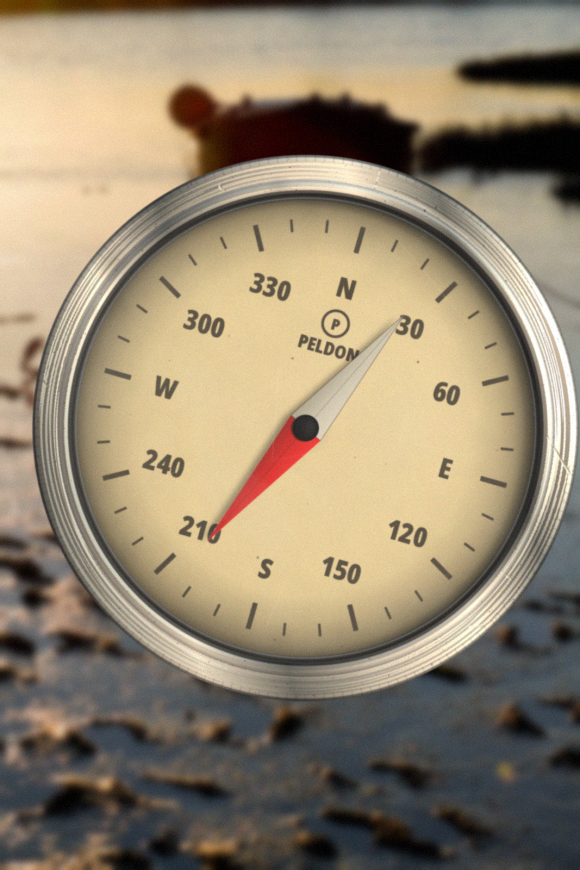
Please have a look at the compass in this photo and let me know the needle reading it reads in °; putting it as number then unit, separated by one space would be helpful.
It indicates 205 °
